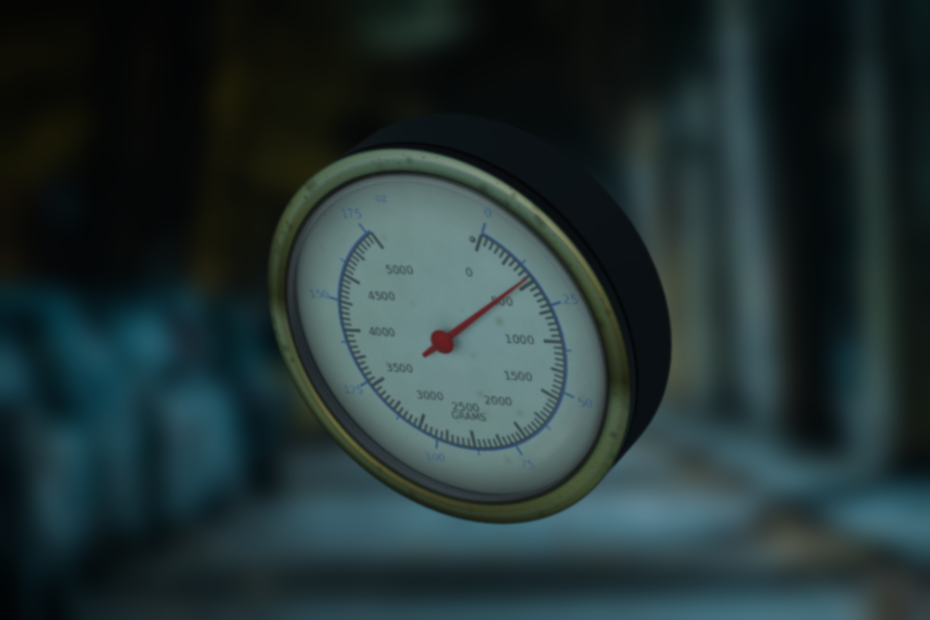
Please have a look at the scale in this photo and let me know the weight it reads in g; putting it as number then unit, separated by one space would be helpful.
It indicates 450 g
